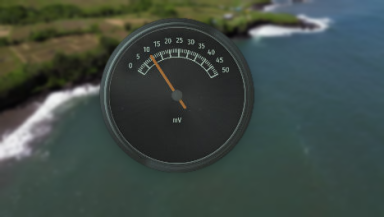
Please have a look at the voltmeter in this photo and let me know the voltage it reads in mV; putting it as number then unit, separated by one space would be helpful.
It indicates 10 mV
